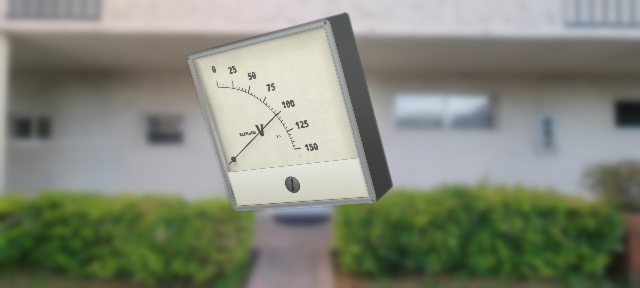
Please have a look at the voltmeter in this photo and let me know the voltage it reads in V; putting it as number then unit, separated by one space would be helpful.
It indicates 100 V
